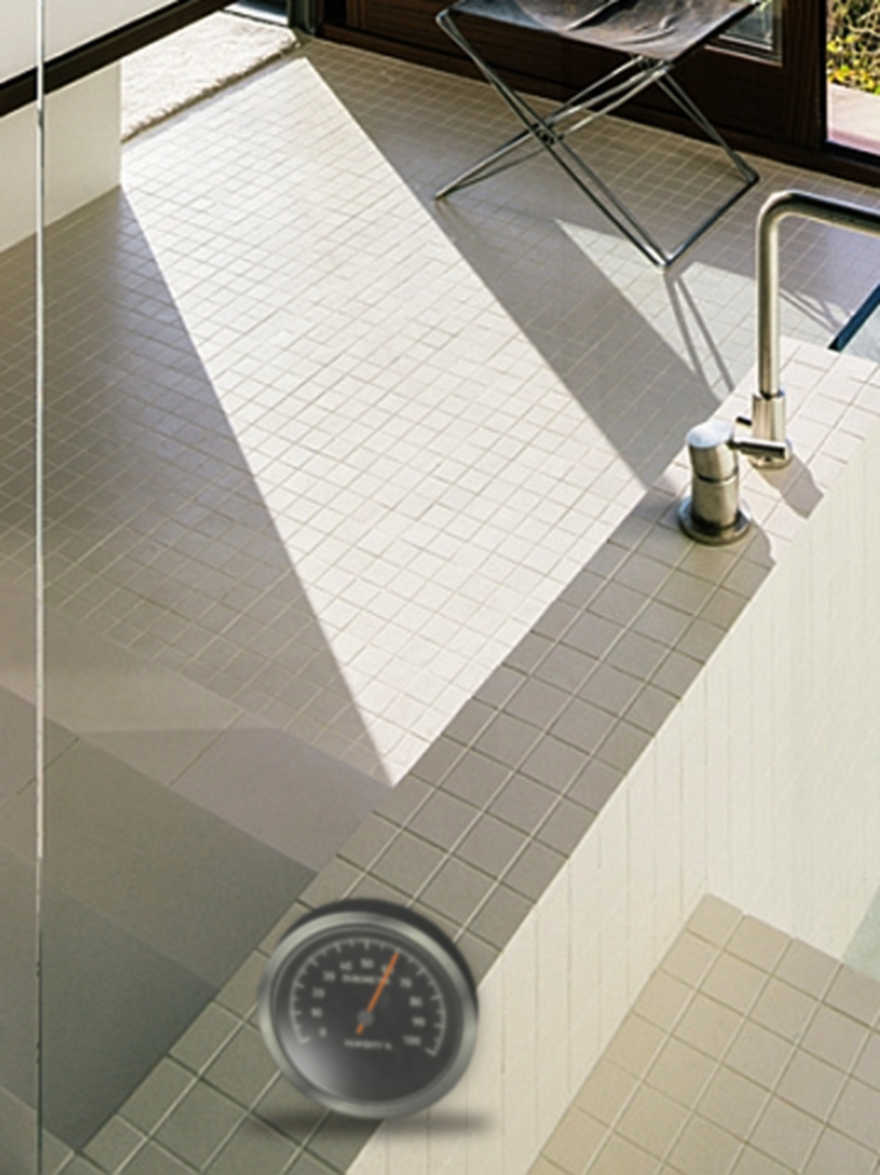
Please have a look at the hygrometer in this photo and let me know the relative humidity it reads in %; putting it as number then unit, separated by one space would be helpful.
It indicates 60 %
